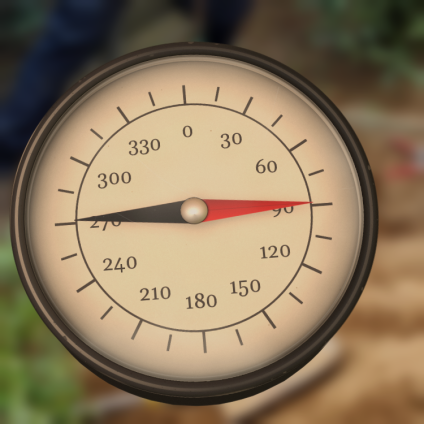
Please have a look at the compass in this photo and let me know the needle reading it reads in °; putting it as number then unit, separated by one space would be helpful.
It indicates 90 °
